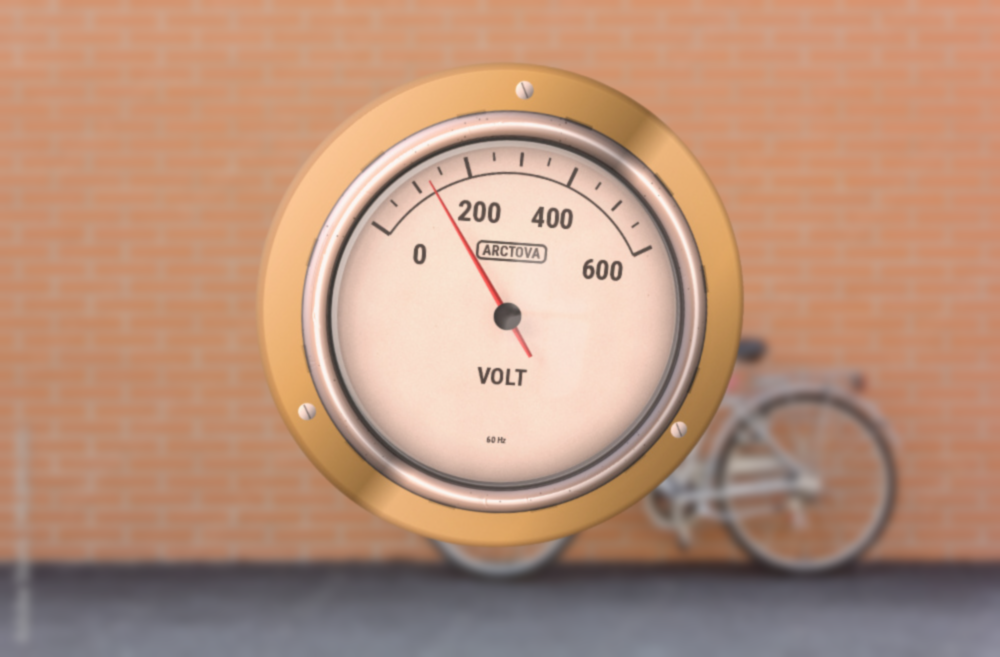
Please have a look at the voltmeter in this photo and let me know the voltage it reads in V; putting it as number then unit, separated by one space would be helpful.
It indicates 125 V
